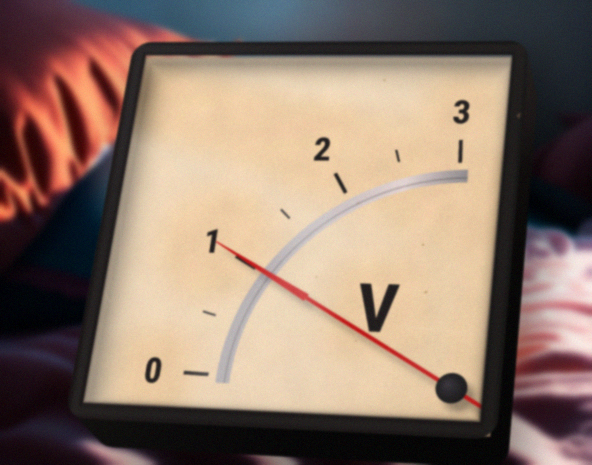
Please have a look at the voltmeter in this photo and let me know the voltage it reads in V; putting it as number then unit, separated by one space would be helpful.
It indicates 1 V
